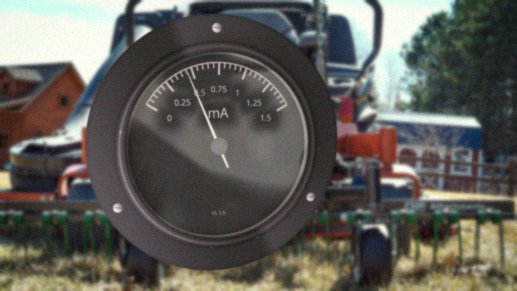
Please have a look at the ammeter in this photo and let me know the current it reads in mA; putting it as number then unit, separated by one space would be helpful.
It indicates 0.45 mA
